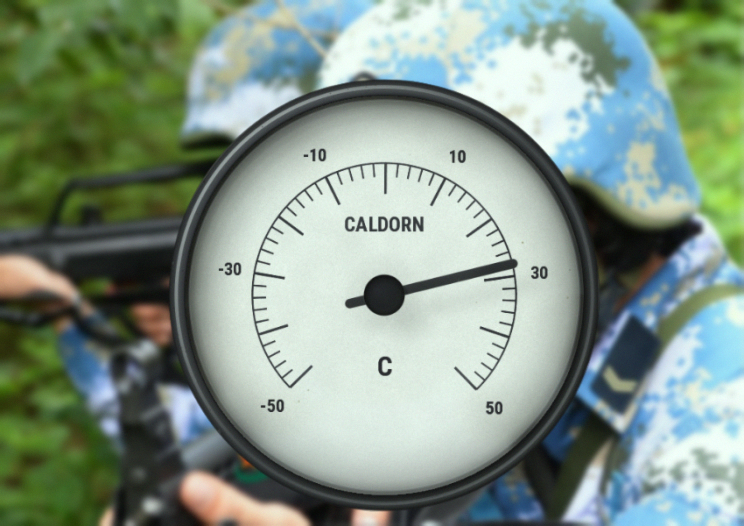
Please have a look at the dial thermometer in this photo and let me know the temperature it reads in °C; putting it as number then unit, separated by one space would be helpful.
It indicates 28 °C
